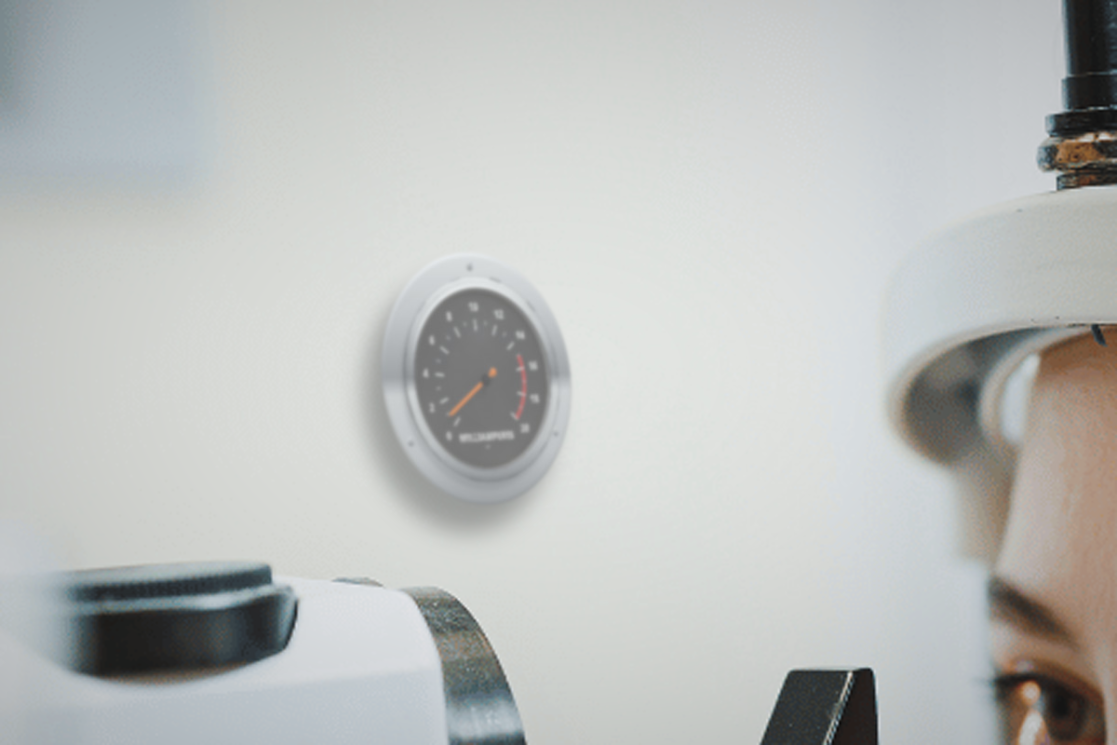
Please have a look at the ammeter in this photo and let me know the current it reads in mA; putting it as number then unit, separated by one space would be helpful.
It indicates 1 mA
